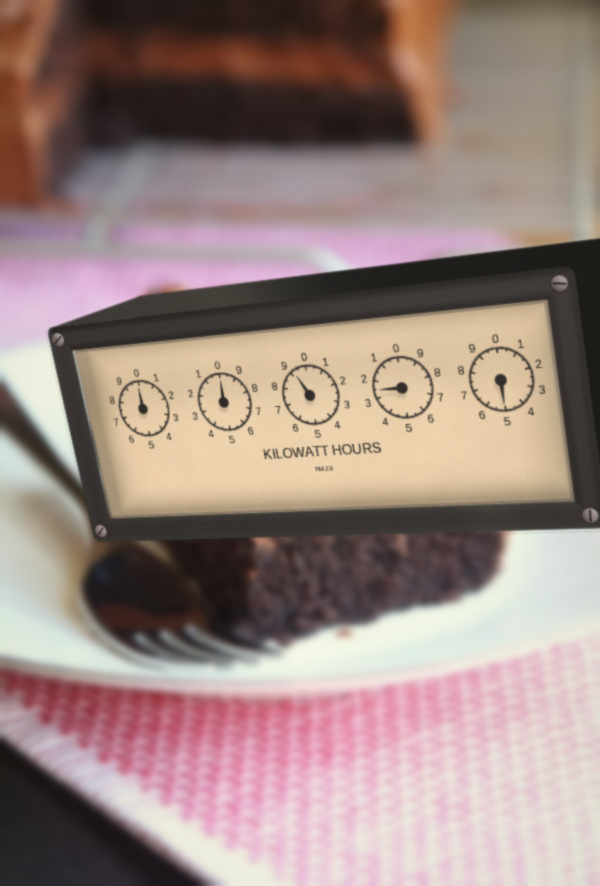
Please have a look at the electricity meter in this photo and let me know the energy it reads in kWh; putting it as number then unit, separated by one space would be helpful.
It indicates 99925 kWh
